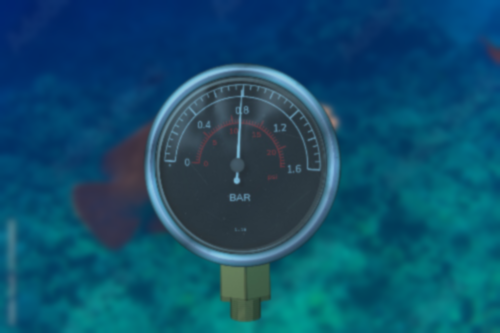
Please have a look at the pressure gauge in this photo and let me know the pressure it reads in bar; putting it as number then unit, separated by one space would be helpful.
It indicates 0.8 bar
